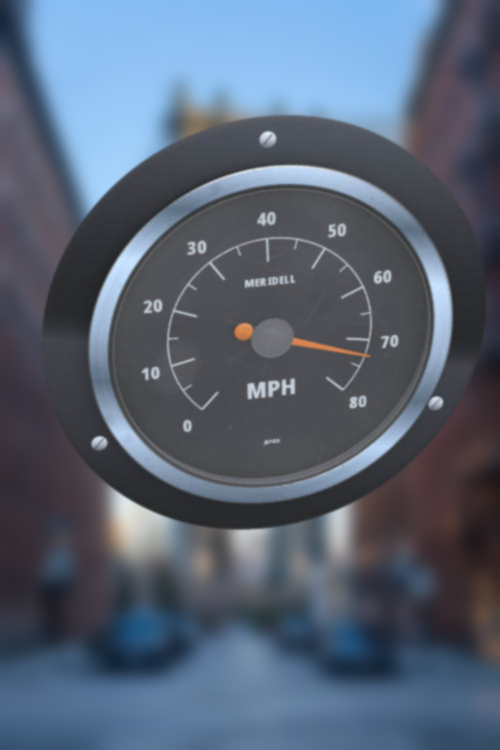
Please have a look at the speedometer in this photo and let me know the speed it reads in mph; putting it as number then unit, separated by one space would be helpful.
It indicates 72.5 mph
